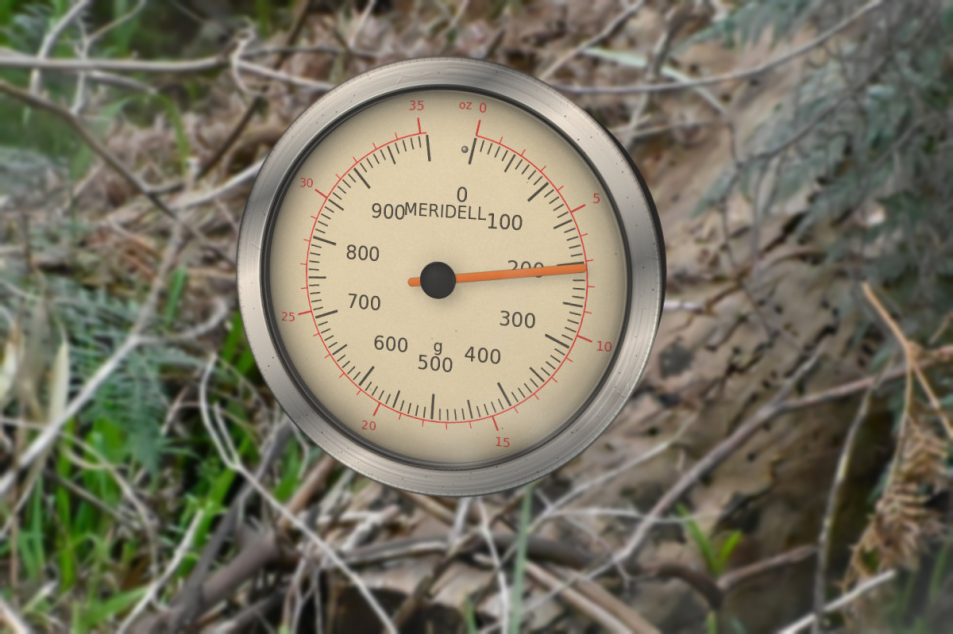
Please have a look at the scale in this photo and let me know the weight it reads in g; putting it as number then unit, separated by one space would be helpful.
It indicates 205 g
